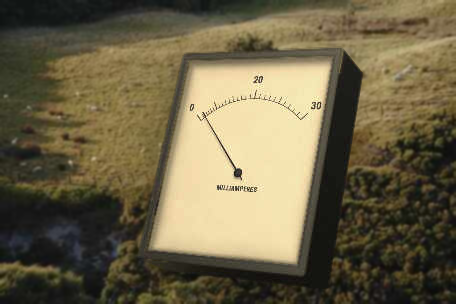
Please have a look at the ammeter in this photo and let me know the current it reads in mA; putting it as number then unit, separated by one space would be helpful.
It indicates 5 mA
